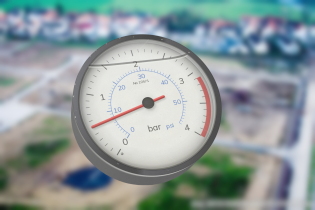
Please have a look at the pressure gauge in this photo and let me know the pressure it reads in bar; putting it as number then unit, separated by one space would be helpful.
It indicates 0.5 bar
